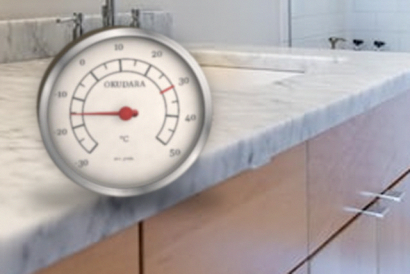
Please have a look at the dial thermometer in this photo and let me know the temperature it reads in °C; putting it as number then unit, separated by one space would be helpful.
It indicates -15 °C
